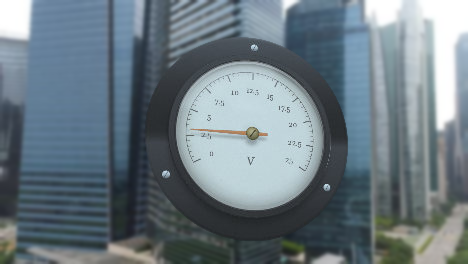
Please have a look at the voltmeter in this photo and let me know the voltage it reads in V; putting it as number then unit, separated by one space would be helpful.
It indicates 3 V
